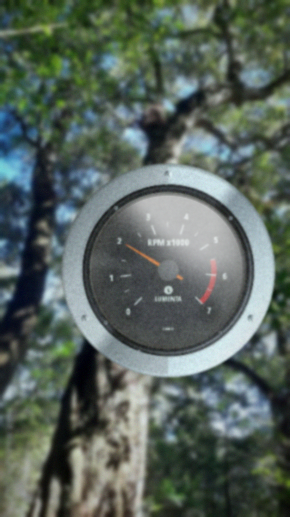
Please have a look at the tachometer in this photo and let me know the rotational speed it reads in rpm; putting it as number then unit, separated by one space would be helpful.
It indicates 2000 rpm
